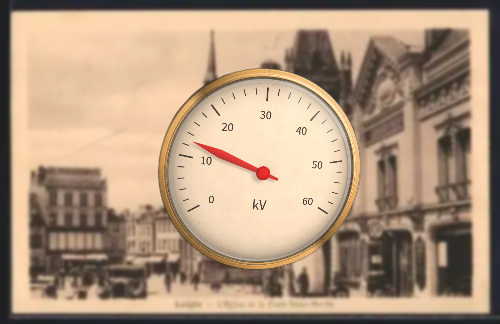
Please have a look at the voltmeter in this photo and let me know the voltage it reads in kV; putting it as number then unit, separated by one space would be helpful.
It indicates 13 kV
